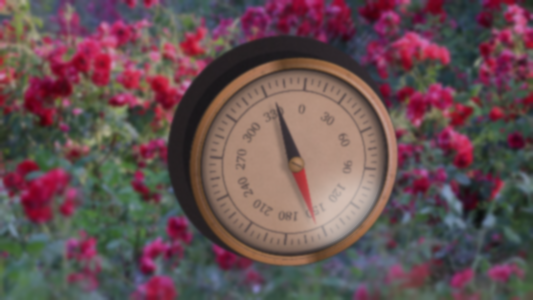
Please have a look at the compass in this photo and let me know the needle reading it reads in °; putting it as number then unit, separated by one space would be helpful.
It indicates 155 °
